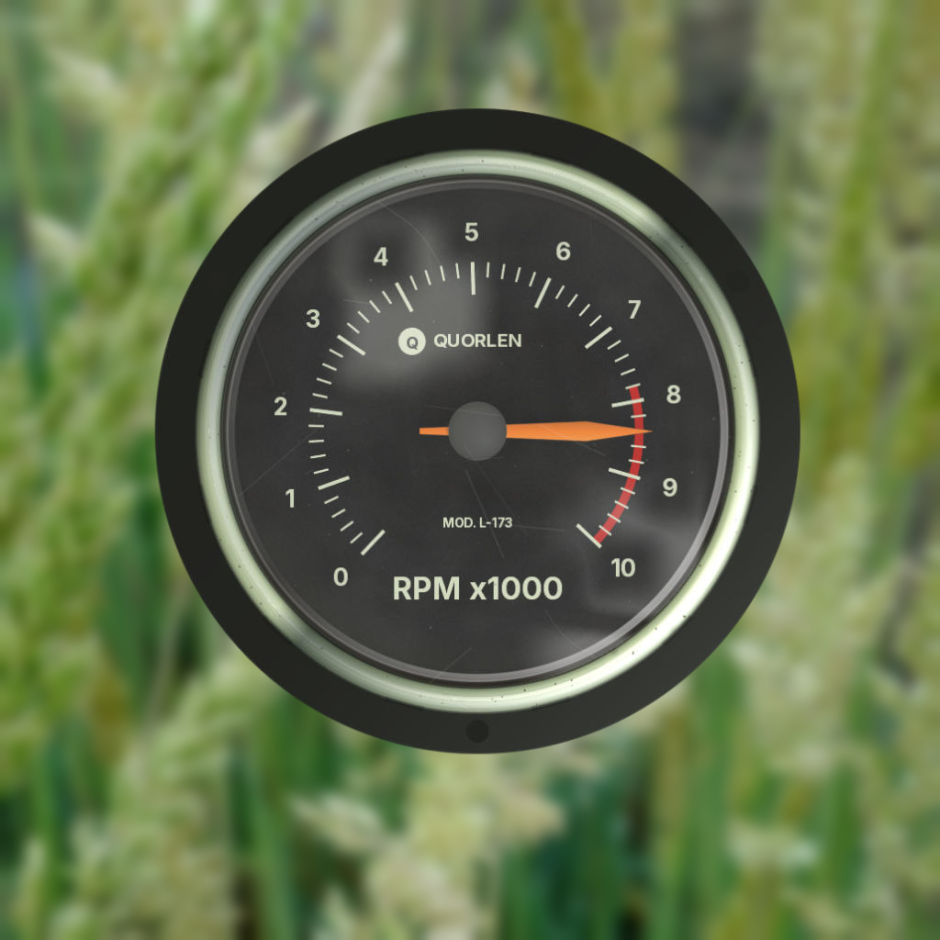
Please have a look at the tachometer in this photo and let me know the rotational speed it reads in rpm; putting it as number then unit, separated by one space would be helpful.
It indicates 8400 rpm
